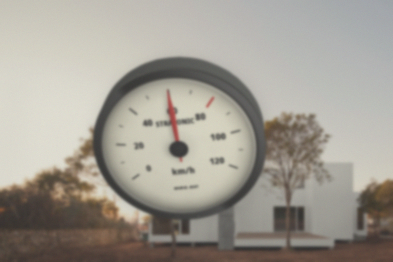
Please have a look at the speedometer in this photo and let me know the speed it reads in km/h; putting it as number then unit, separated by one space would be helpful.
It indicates 60 km/h
